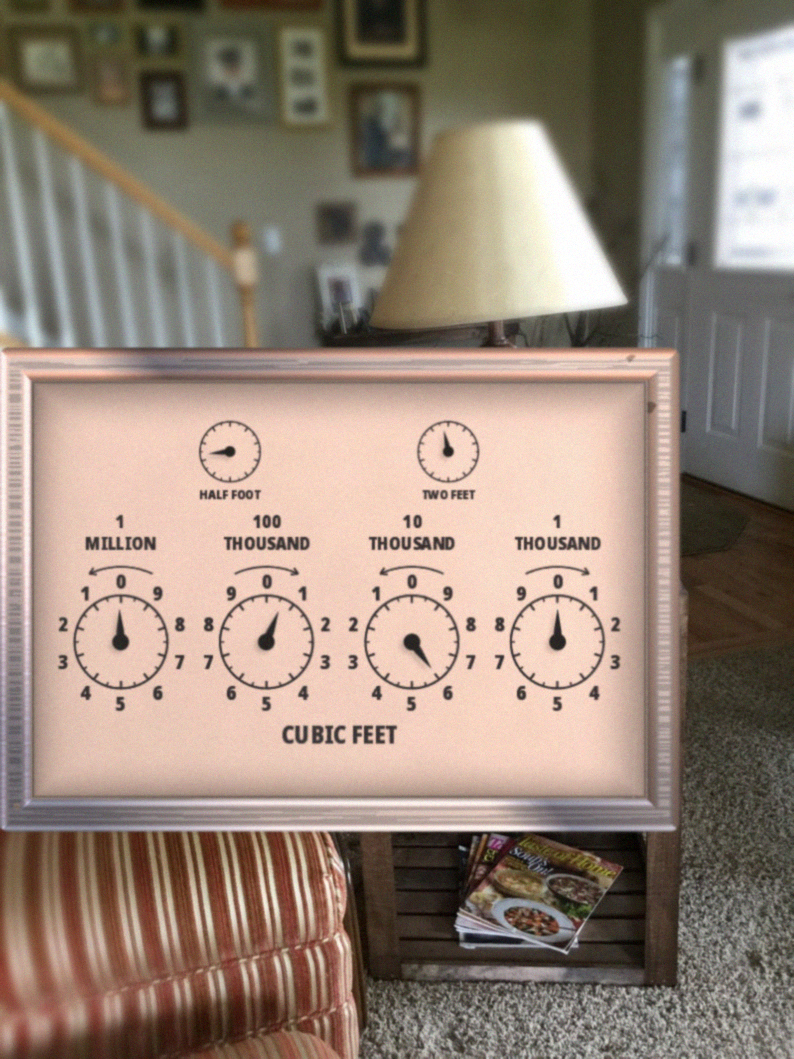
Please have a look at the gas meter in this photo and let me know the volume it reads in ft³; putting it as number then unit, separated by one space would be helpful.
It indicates 6000 ft³
